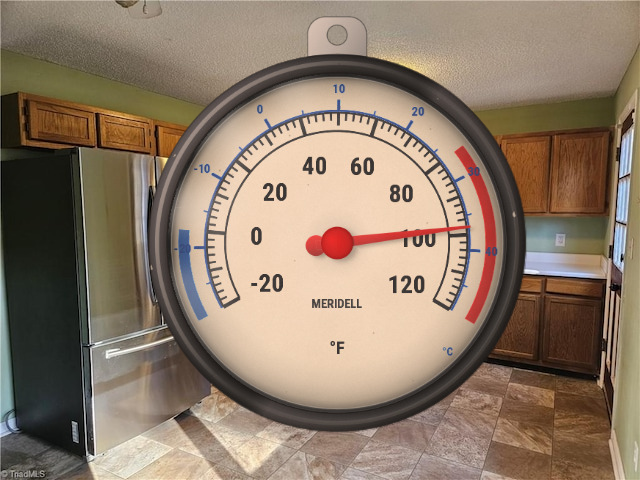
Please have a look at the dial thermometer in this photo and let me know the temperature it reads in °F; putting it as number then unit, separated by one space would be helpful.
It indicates 98 °F
